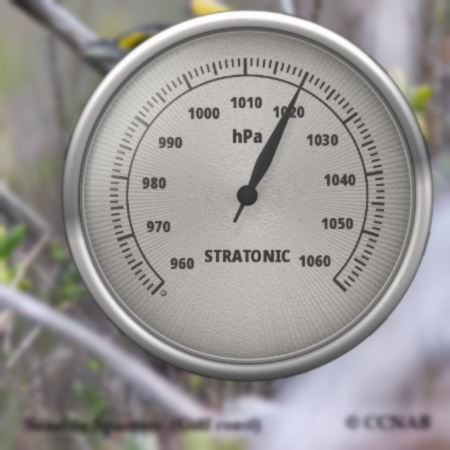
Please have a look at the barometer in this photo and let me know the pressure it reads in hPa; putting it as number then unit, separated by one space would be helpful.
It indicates 1020 hPa
